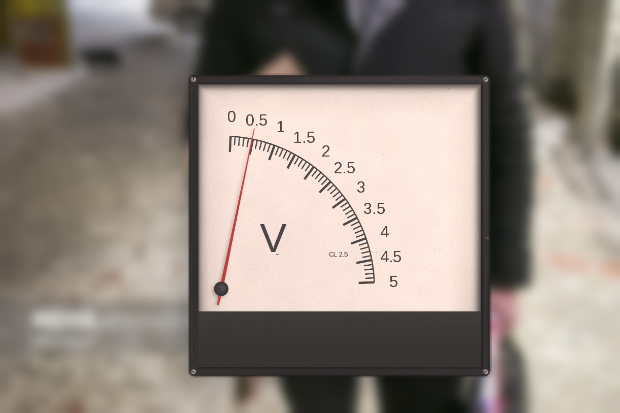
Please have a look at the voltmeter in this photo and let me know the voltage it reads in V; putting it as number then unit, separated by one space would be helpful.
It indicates 0.5 V
